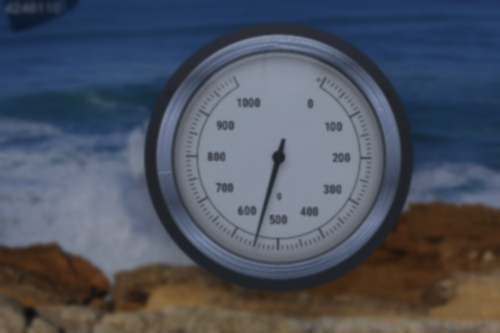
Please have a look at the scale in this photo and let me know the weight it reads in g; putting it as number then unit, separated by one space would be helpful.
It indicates 550 g
